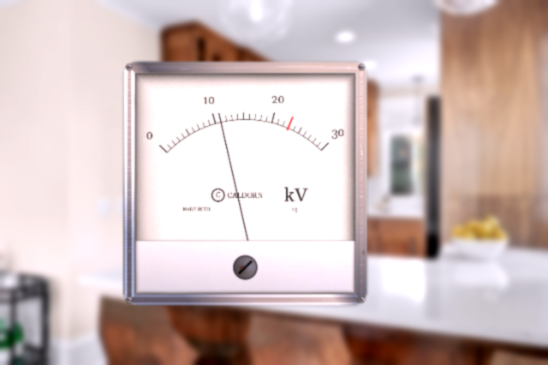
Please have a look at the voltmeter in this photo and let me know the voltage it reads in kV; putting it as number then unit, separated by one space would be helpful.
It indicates 11 kV
